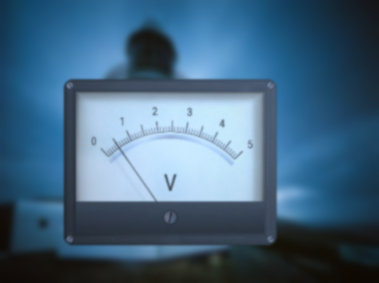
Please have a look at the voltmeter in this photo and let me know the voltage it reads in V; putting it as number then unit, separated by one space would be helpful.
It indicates 0.5 V
